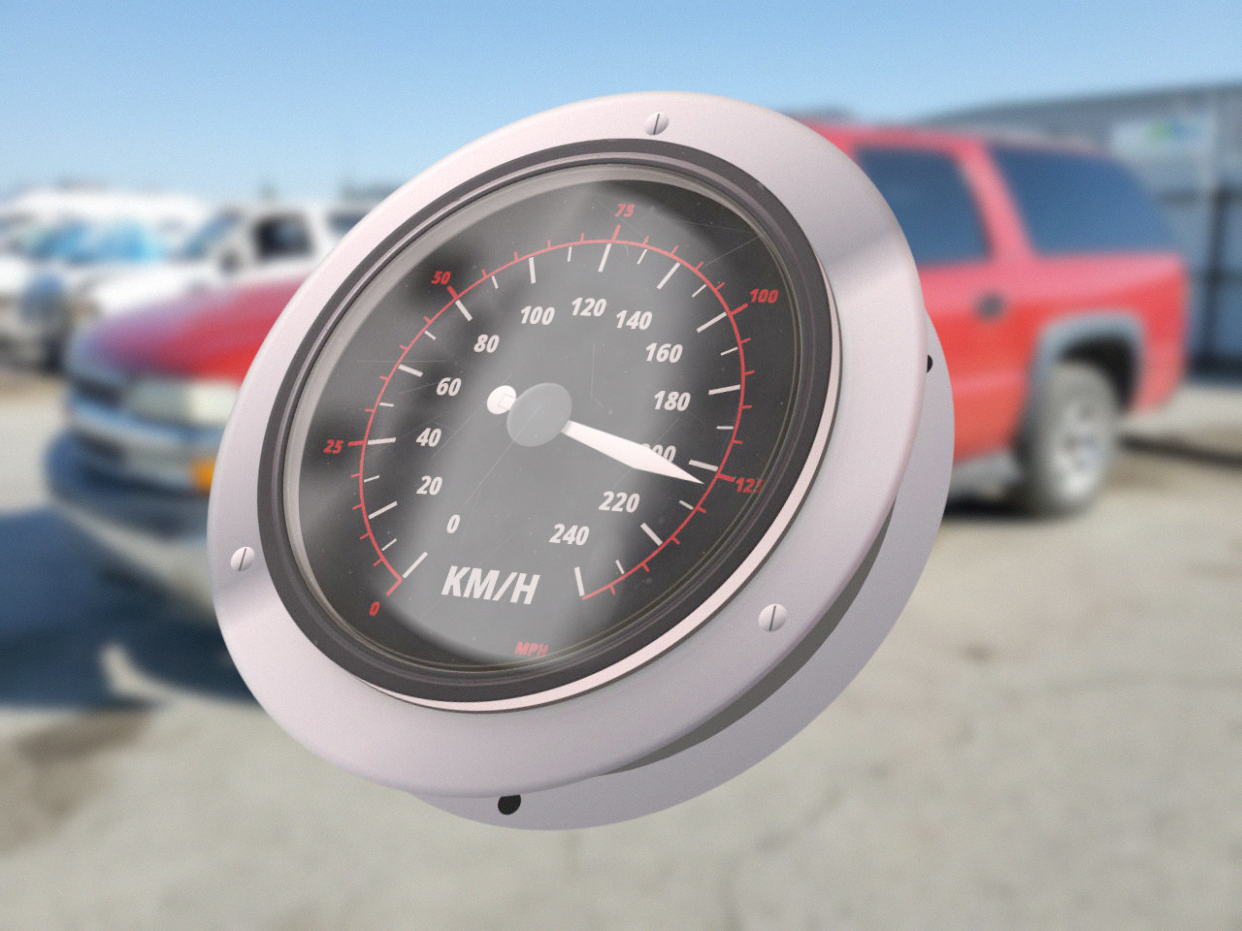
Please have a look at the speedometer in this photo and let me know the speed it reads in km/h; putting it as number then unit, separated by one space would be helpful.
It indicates 205 km/h
